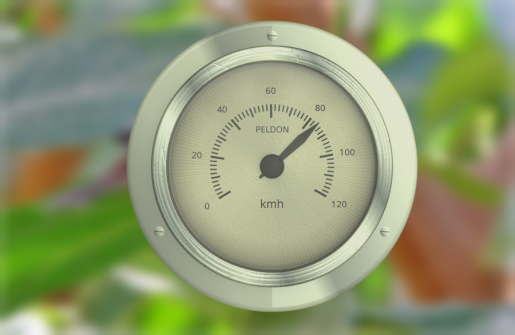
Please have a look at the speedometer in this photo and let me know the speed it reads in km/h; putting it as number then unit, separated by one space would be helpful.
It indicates 84 km/h
